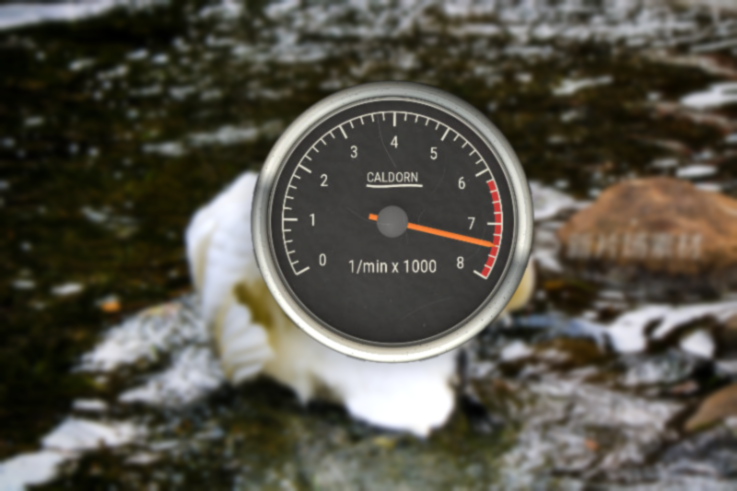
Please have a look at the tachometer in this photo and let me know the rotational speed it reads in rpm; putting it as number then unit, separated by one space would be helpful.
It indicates 7400 rpm
